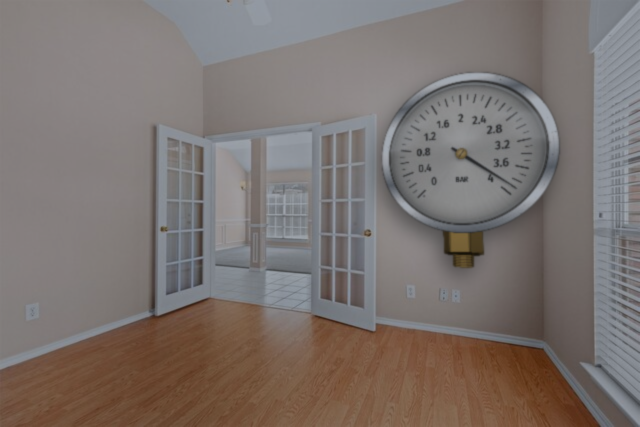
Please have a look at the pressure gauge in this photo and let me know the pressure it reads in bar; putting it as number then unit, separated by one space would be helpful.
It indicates 3.9 bar
